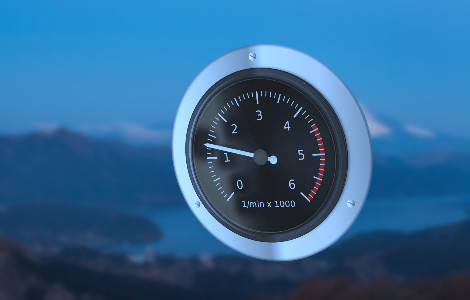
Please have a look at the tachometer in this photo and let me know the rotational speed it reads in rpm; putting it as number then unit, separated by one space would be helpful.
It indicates 1300 rpm
